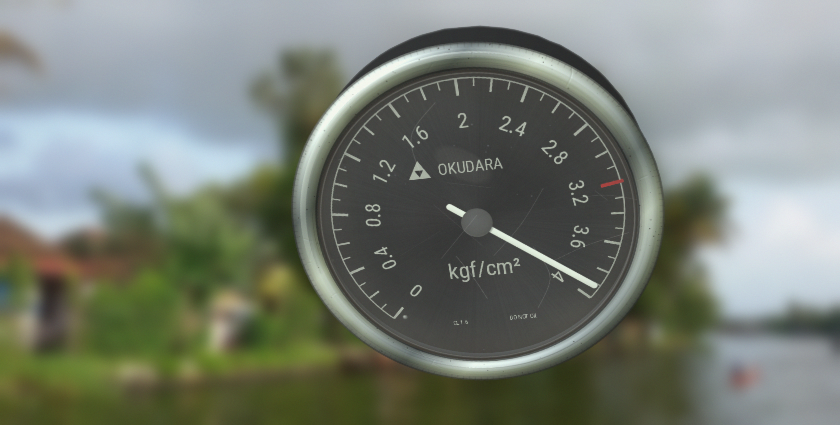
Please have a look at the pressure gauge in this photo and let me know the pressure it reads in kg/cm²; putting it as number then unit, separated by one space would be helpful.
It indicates 3.9 kg/cm²
